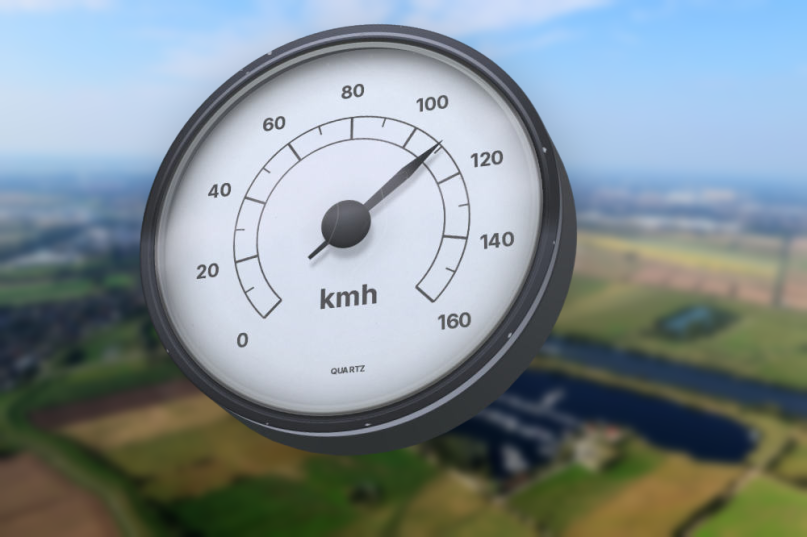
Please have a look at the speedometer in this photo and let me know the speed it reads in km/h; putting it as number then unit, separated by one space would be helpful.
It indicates 110 km/h
